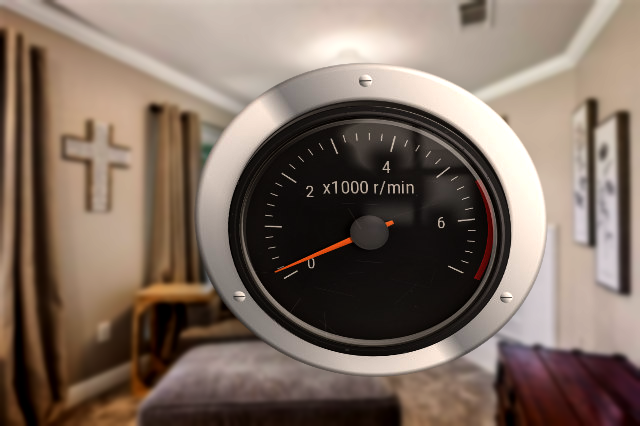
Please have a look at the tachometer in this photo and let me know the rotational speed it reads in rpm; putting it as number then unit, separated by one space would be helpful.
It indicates 200 rpm
